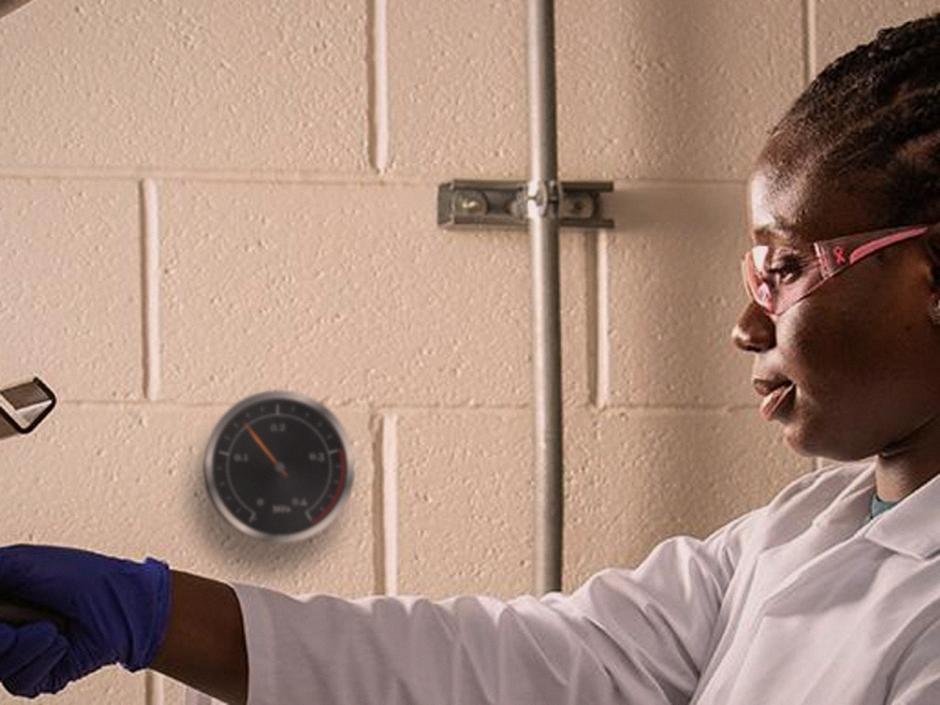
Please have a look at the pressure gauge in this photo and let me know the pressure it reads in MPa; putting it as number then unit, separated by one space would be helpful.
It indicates 0.15 MPa
